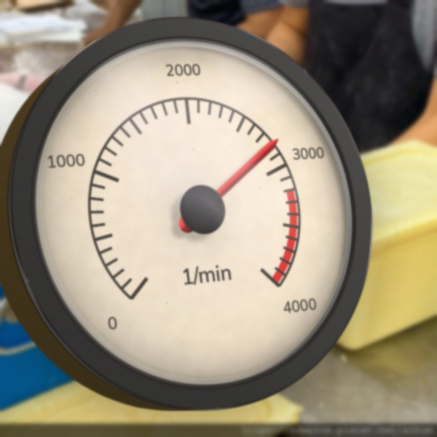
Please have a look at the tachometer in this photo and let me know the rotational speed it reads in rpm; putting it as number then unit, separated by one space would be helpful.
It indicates 2800 rpm
